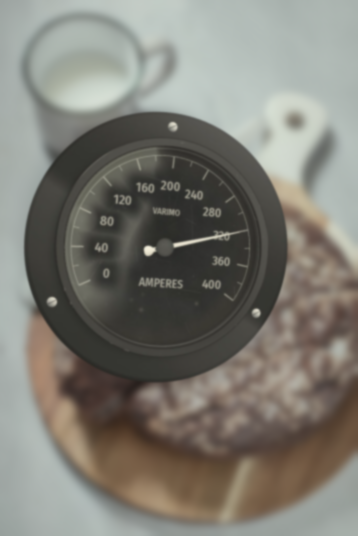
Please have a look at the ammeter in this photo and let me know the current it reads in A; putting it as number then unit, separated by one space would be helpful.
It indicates 320 A
